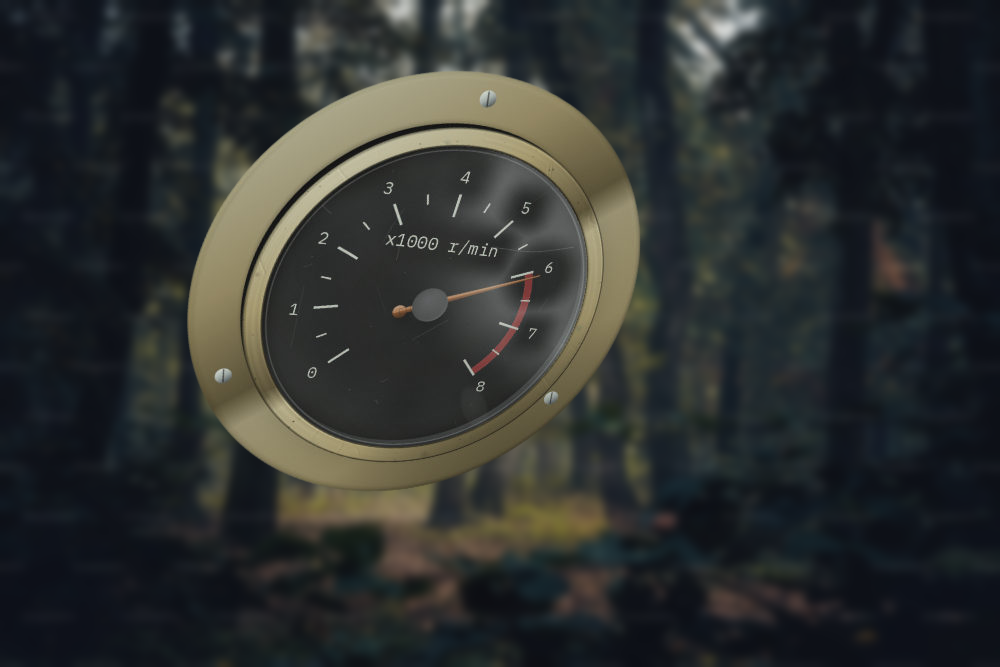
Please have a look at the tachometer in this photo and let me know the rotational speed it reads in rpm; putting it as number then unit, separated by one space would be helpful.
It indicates 6000 rpm
